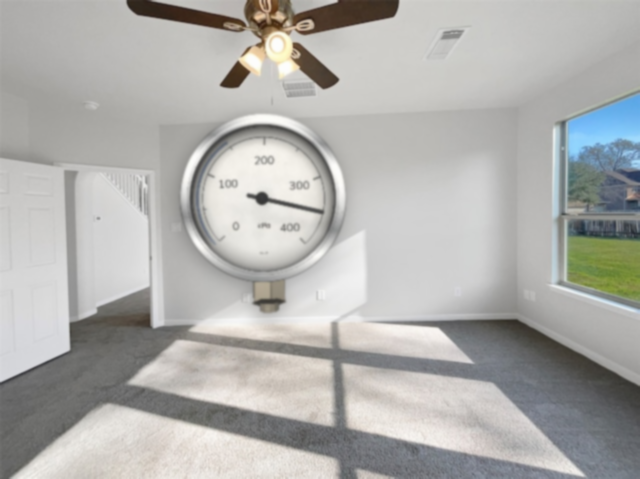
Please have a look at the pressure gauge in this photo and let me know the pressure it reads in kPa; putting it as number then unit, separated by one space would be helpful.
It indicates 350 kPa
